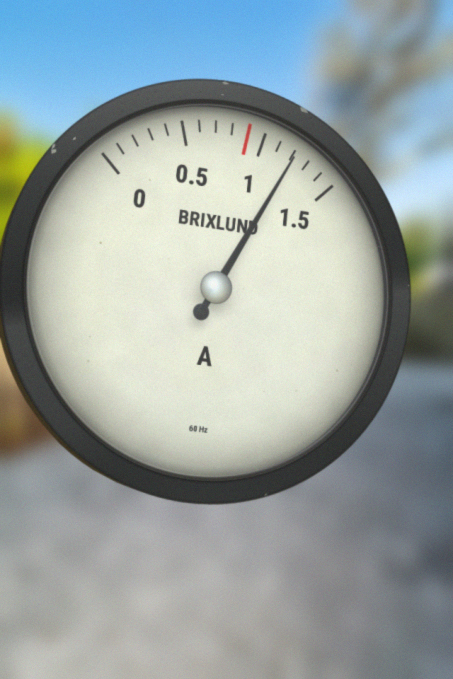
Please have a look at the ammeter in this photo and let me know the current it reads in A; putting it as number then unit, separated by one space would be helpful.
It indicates 1.2 A
